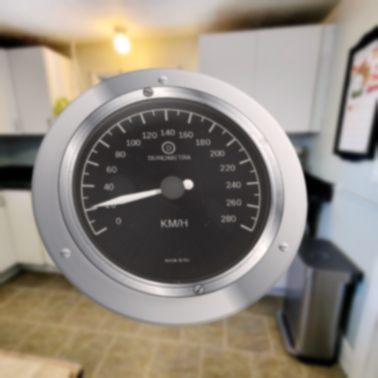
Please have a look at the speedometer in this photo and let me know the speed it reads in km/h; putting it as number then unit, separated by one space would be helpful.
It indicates 20 km/h
